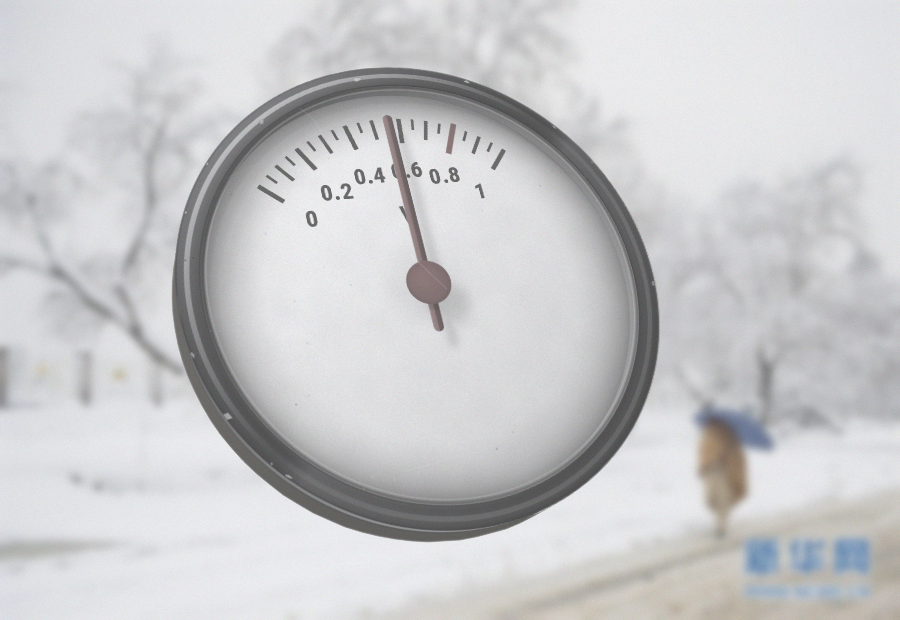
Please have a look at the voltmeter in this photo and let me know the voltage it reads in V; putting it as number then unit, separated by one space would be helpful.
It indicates 0.55 V
